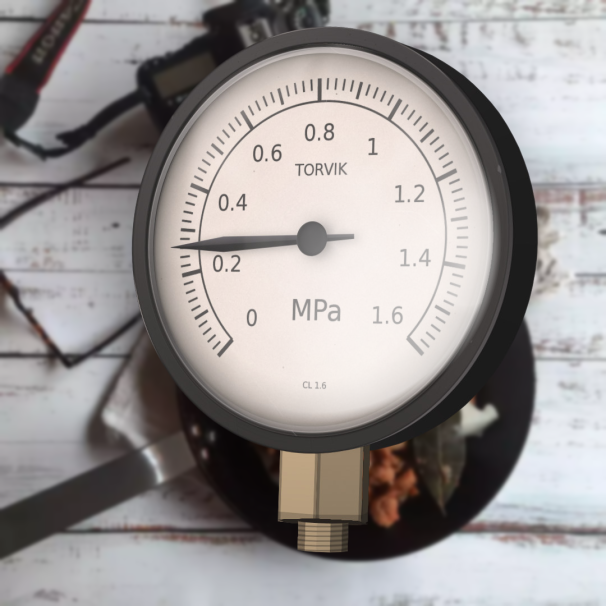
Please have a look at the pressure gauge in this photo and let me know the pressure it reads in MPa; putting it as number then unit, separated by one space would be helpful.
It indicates 0.26 MPa
